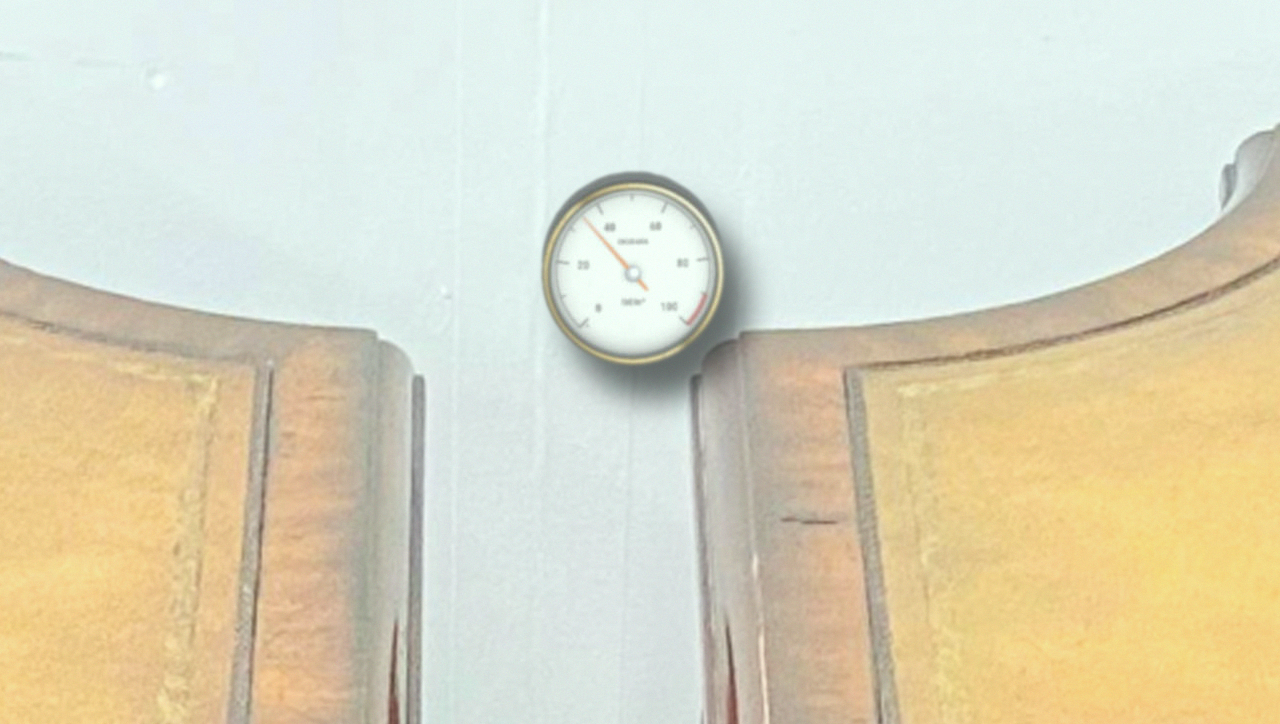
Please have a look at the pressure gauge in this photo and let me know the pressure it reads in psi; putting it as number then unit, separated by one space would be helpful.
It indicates 35 psi
